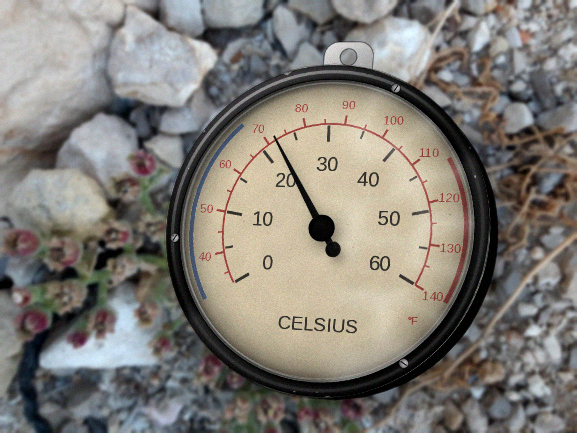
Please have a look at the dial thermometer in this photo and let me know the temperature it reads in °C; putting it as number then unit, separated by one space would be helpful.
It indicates 22.5 °C
